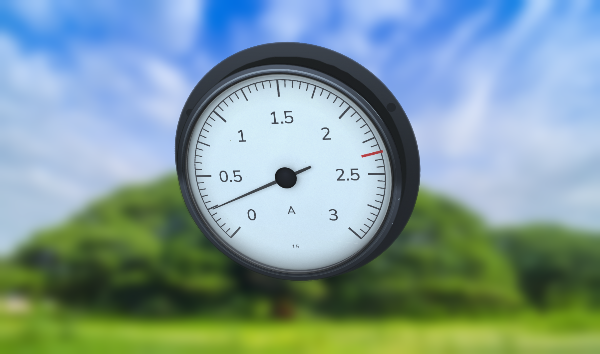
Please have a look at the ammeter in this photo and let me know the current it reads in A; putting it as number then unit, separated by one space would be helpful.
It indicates 0.25 A
